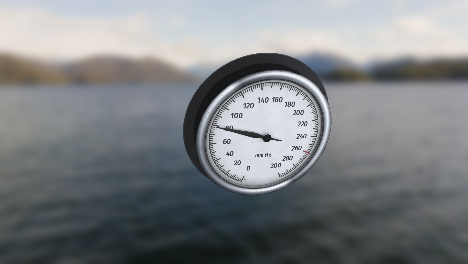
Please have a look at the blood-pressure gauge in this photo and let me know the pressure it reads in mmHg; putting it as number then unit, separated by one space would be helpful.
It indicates 80 mmHg
